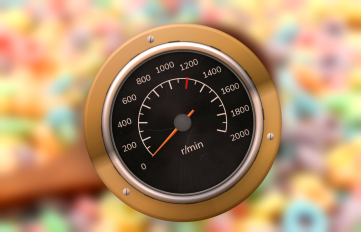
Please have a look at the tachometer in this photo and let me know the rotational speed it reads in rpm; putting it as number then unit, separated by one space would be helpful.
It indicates 0 rpm
